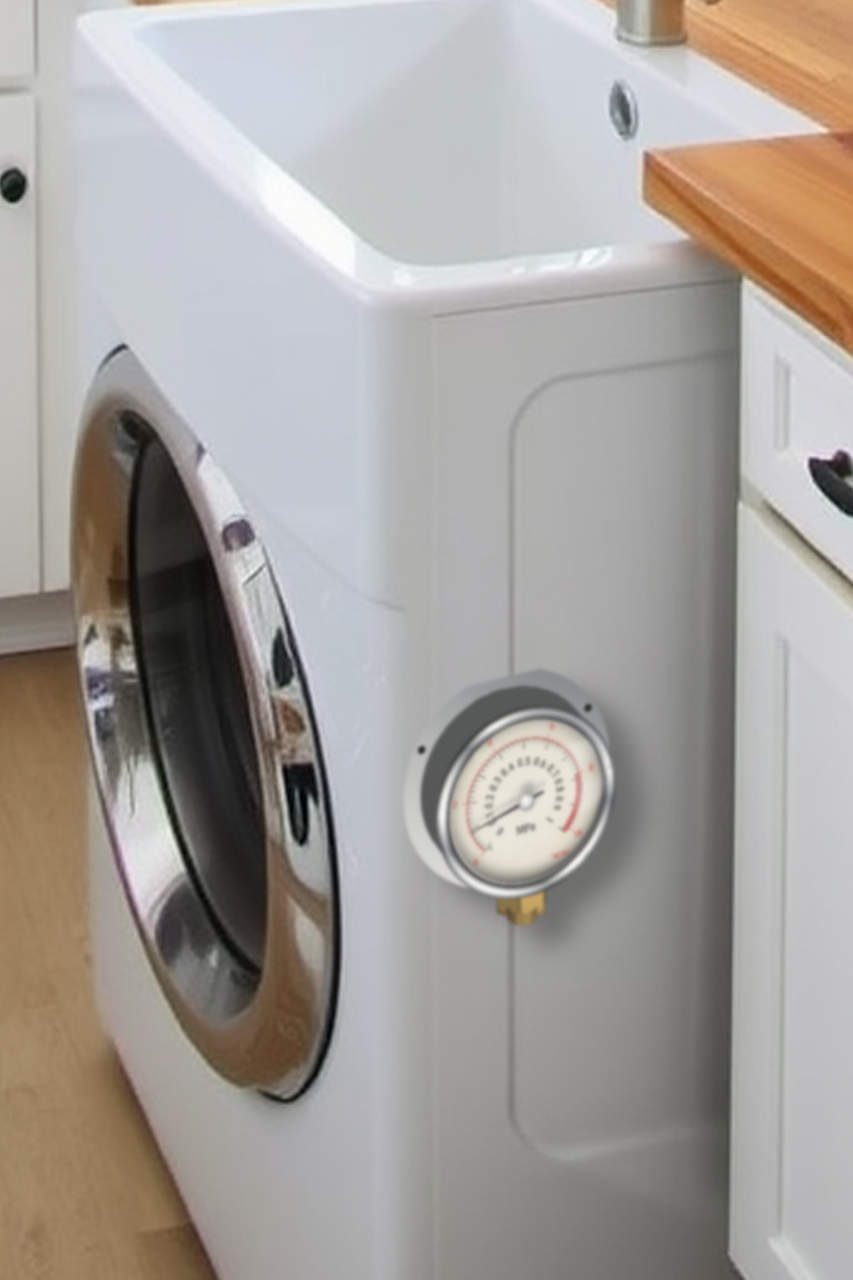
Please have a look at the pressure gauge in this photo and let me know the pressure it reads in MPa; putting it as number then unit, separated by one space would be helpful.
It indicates 0.1 MPa
